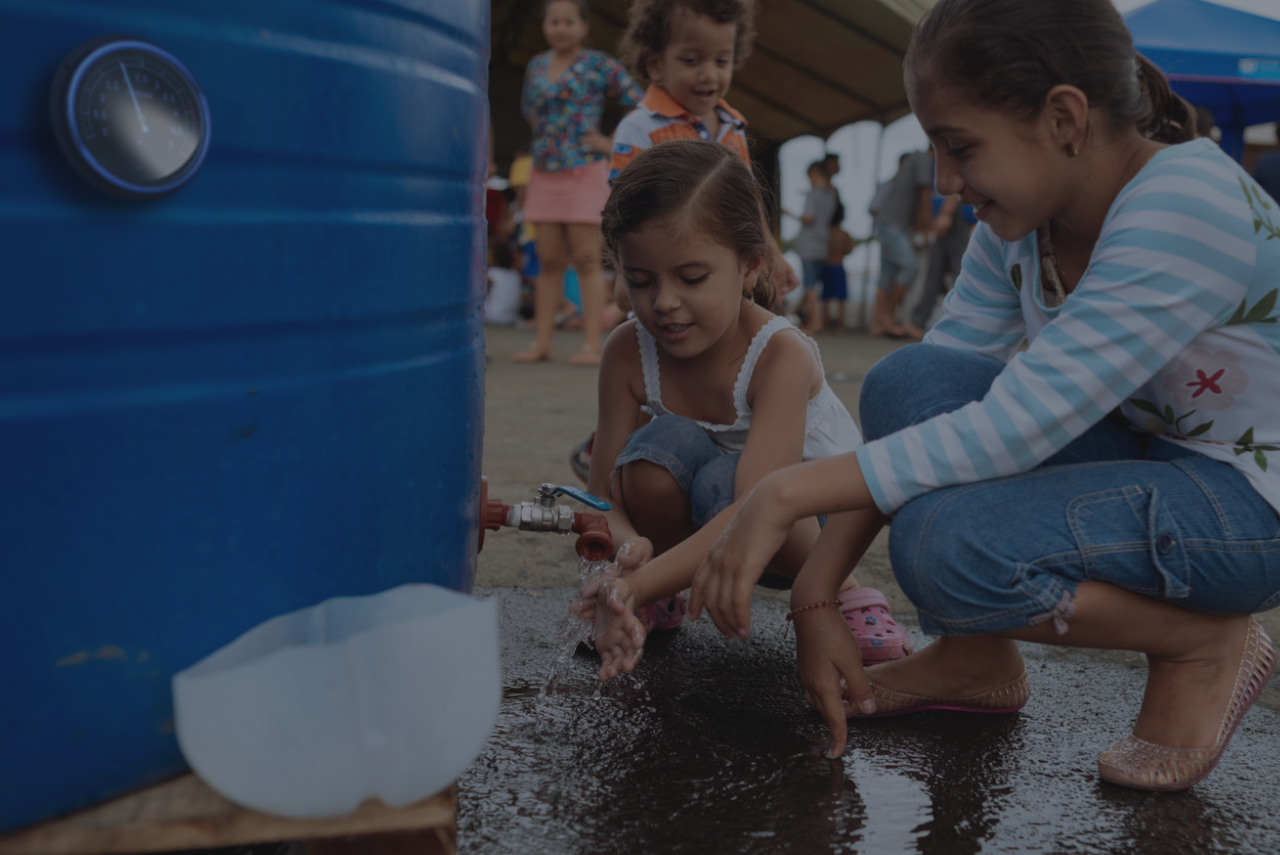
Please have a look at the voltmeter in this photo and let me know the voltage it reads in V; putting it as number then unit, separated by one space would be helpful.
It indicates 2 V
